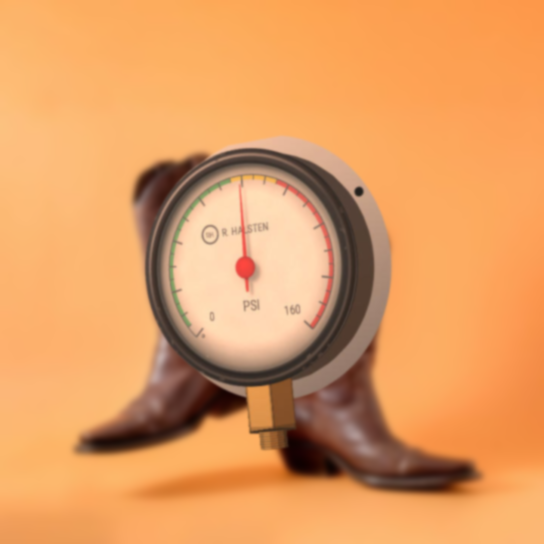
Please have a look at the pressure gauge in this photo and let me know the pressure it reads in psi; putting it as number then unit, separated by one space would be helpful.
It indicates 80 psi
